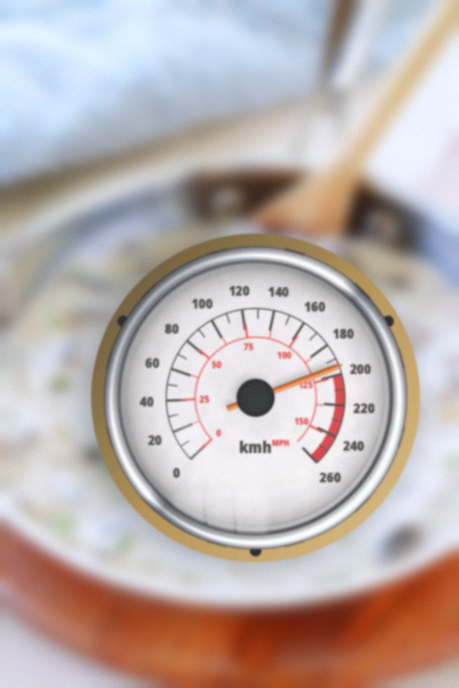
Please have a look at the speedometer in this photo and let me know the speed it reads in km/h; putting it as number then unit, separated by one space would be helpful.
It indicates 195 km/h
